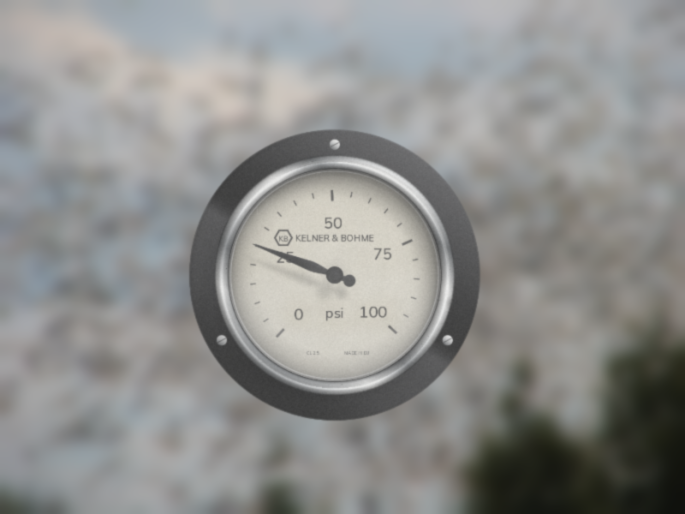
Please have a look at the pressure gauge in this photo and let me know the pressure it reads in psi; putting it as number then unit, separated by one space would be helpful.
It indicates 25 psi
